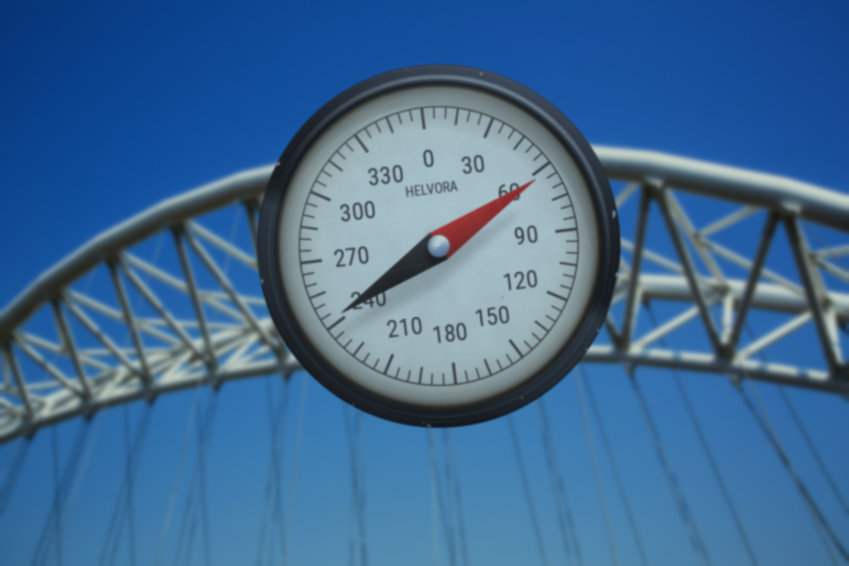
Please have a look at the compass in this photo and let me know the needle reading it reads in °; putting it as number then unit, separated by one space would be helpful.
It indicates 62.5 °
